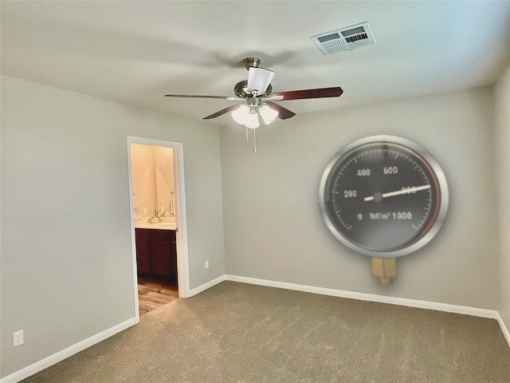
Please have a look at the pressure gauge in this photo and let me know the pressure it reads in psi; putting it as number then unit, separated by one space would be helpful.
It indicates 800 psi
